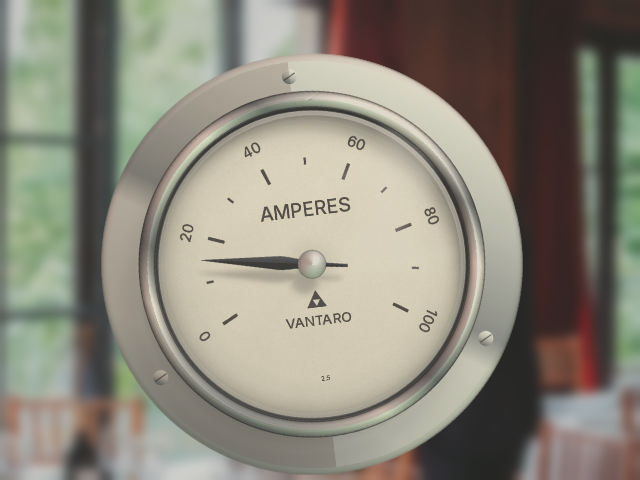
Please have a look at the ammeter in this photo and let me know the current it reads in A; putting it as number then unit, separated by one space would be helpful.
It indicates 15 A
